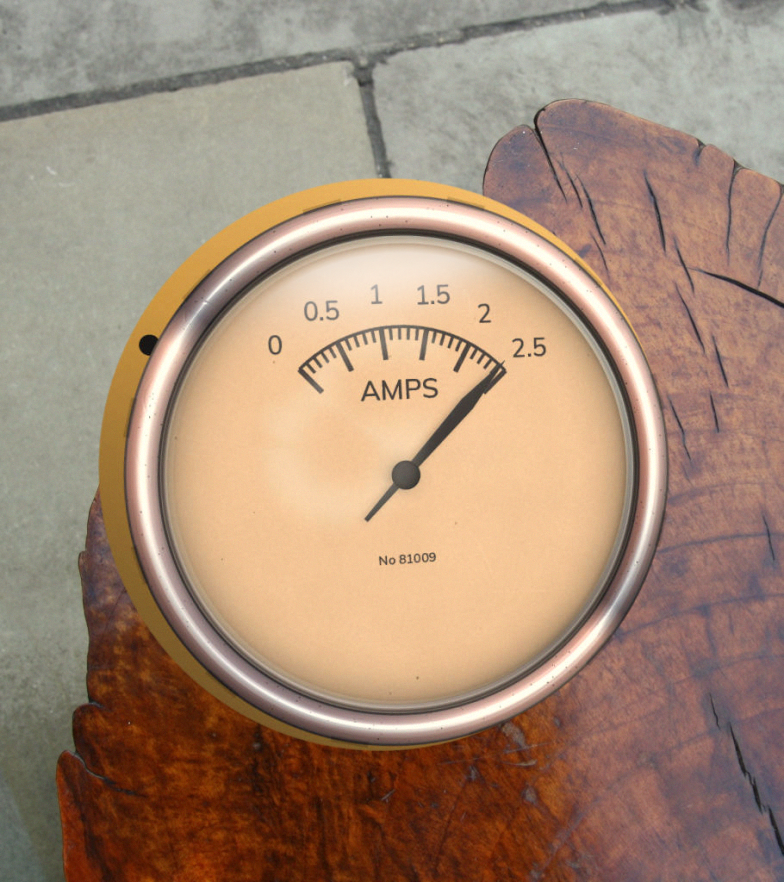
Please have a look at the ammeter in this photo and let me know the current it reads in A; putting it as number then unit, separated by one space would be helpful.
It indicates 2.4 A
